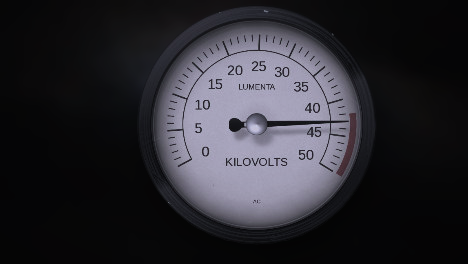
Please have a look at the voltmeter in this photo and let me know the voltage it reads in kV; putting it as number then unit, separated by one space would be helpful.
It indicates 43 kV
